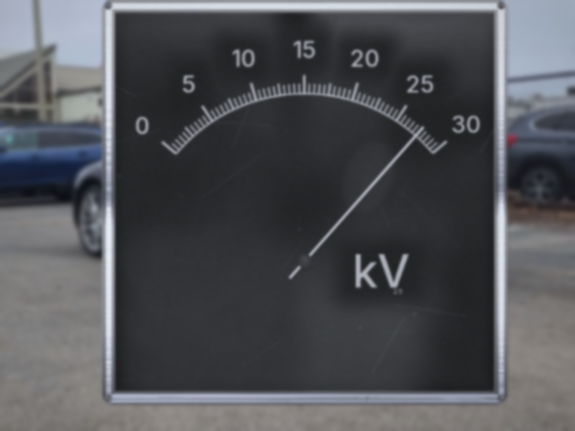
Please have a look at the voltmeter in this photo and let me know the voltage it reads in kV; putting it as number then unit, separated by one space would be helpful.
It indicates 27.5 kV
